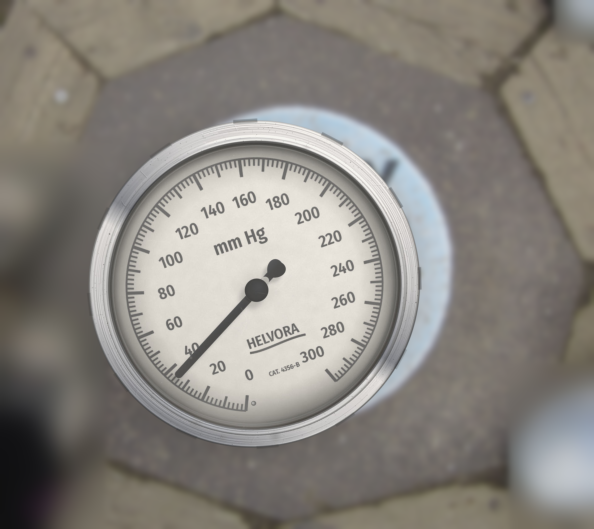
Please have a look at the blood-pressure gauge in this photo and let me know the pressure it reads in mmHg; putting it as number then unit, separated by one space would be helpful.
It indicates 36 mmHg
